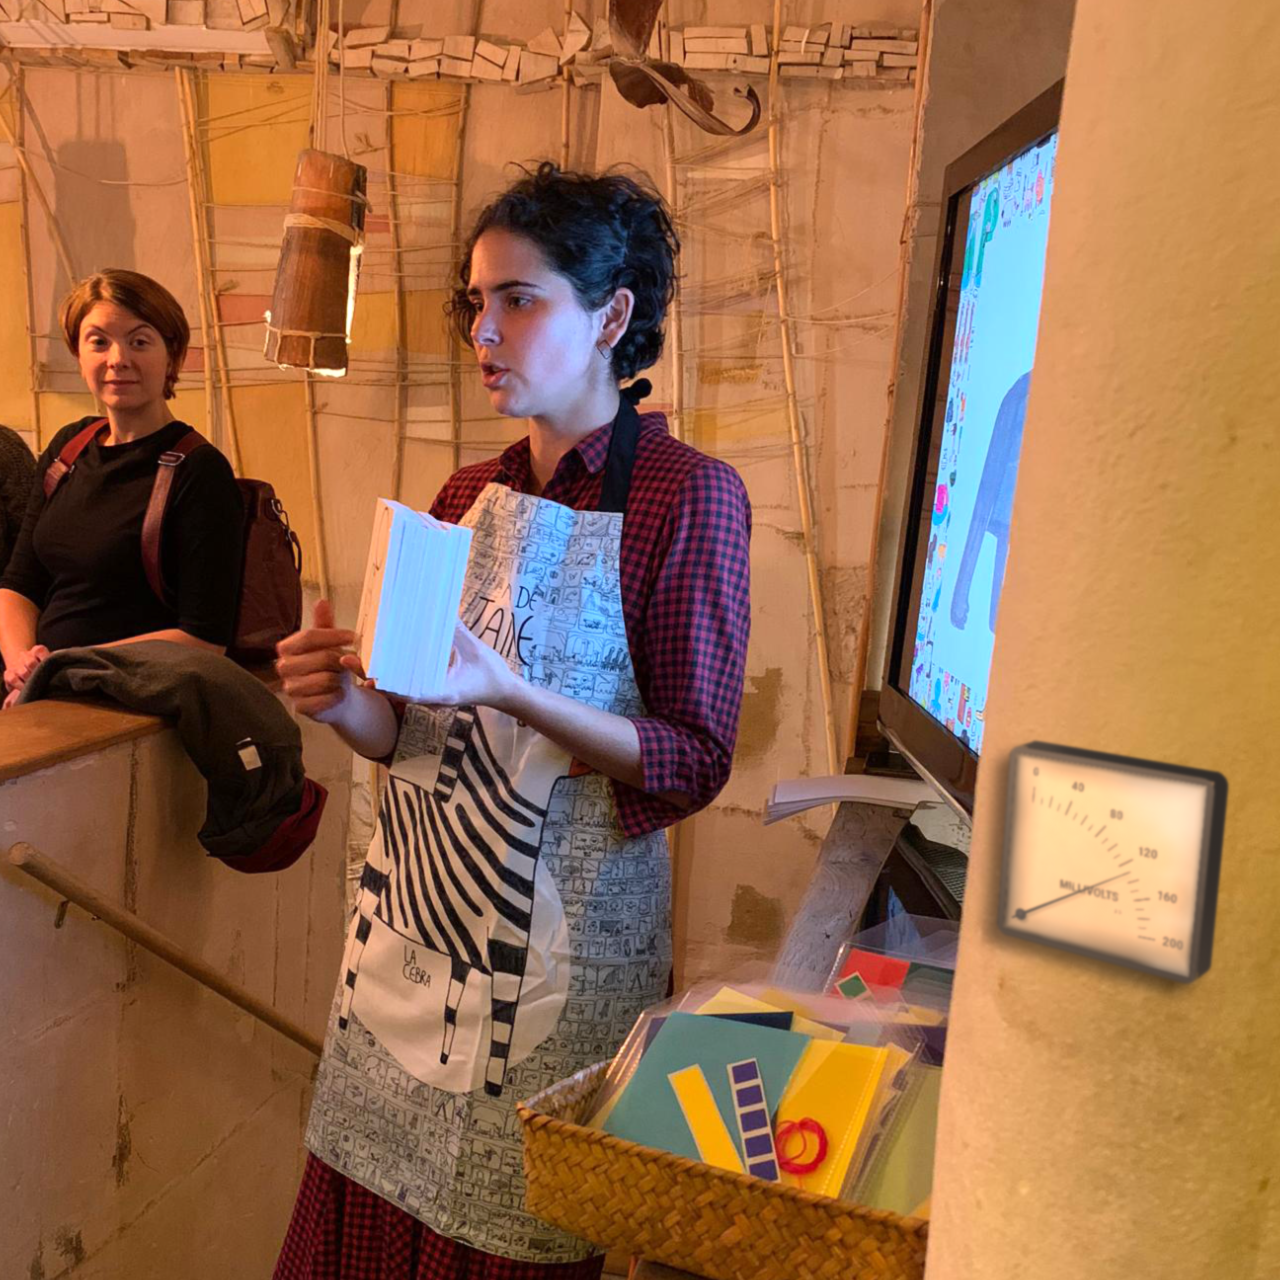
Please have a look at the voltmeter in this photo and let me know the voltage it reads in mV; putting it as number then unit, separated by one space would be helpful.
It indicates 130 mV
